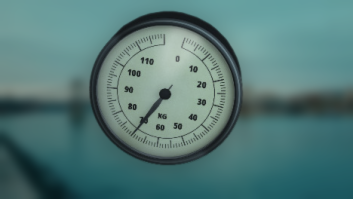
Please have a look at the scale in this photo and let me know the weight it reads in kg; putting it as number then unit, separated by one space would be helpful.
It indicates 70 kg
